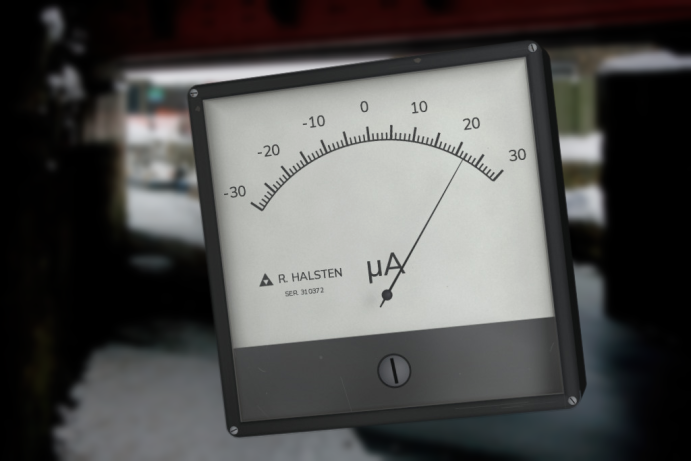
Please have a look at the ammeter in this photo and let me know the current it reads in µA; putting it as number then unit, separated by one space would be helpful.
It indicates 22 µA
